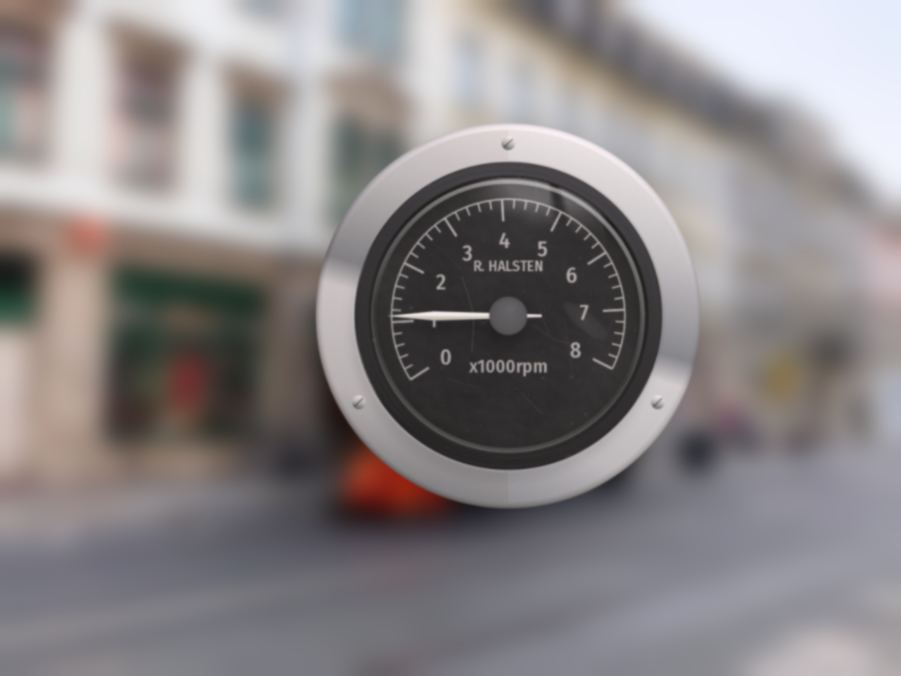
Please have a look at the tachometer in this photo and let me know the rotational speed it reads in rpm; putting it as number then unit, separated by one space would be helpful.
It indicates 1100 rpm
